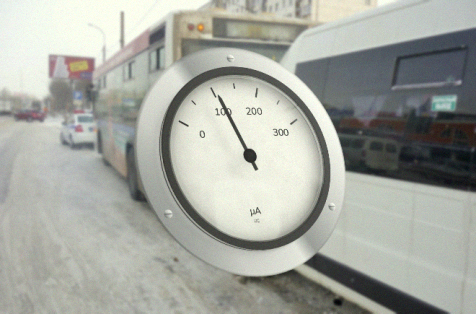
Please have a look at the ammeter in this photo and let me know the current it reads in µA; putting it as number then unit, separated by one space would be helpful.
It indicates 100 µA
